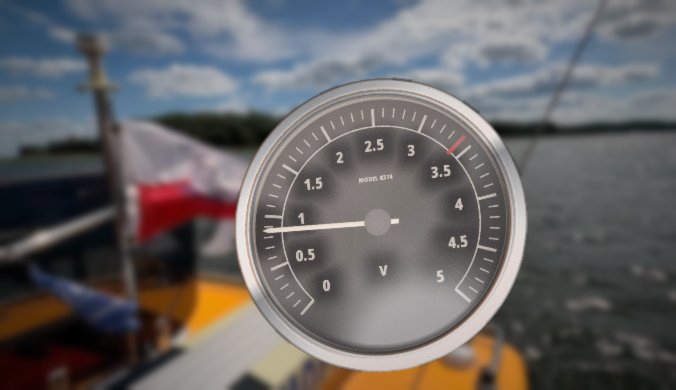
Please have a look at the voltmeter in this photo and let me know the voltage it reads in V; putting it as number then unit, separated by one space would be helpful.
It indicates 0.85 V
